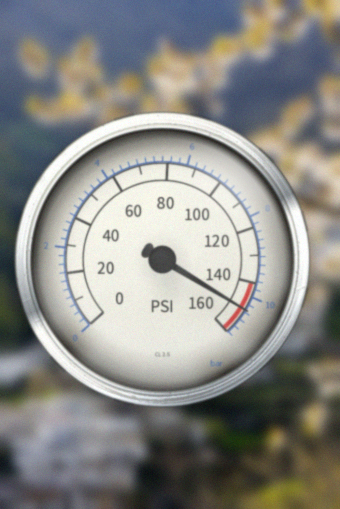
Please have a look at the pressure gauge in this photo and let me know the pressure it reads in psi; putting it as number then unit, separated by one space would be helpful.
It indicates 150 psi
